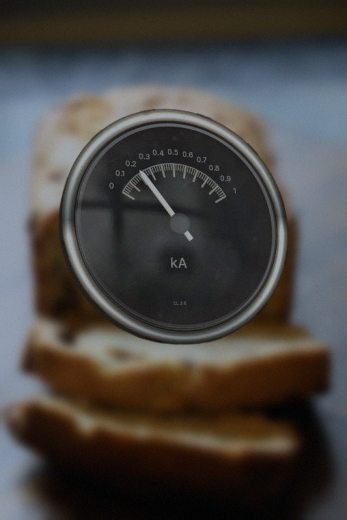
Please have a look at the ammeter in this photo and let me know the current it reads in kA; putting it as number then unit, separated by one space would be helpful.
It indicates 0.2 kA
